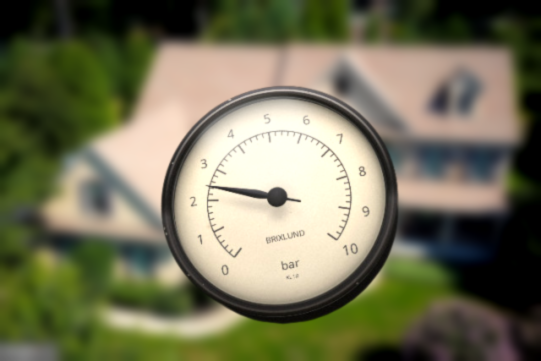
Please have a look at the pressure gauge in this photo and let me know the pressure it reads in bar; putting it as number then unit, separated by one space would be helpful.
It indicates 2.4 bar
